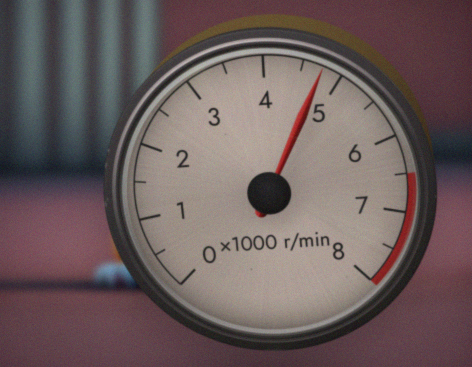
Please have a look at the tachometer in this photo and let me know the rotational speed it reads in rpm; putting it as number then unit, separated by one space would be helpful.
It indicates 4750 rpm
